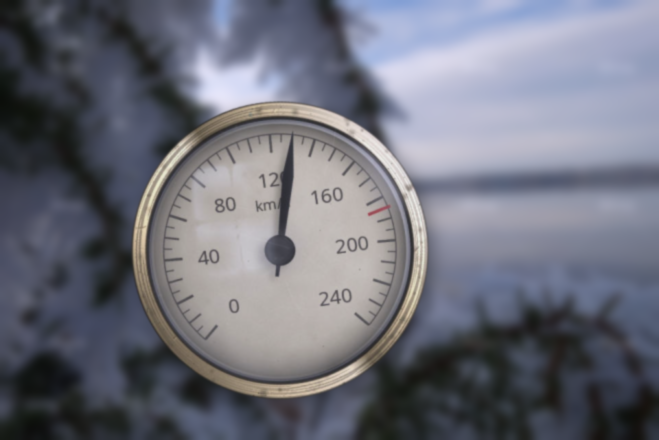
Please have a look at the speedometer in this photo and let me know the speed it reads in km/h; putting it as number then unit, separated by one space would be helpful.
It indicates 130 km/h
